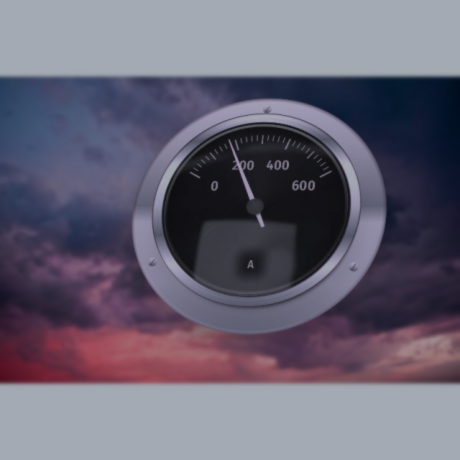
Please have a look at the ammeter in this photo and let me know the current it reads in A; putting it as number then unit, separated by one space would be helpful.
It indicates 180 A
